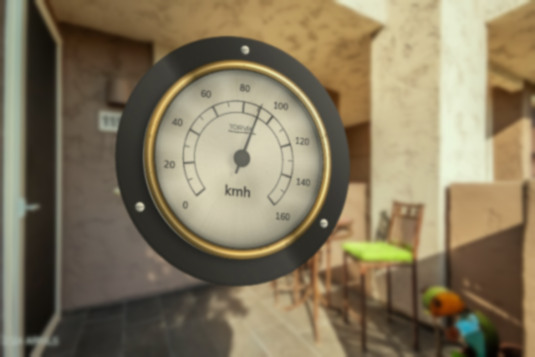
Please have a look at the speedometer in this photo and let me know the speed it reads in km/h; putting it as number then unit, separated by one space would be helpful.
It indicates 90 km/h
